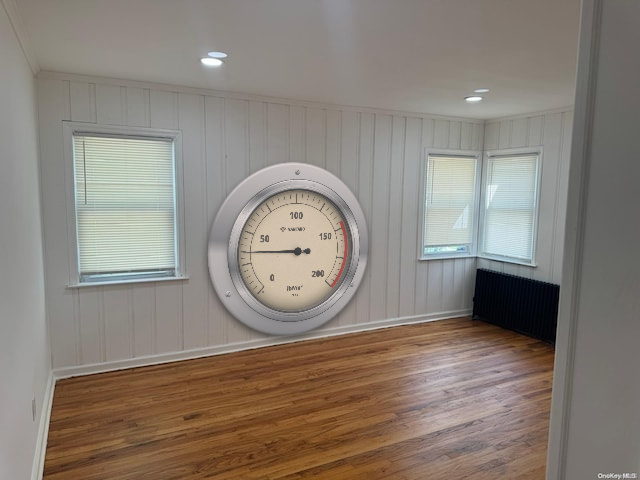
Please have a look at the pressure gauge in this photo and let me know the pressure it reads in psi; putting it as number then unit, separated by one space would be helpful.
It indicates 35 psi
